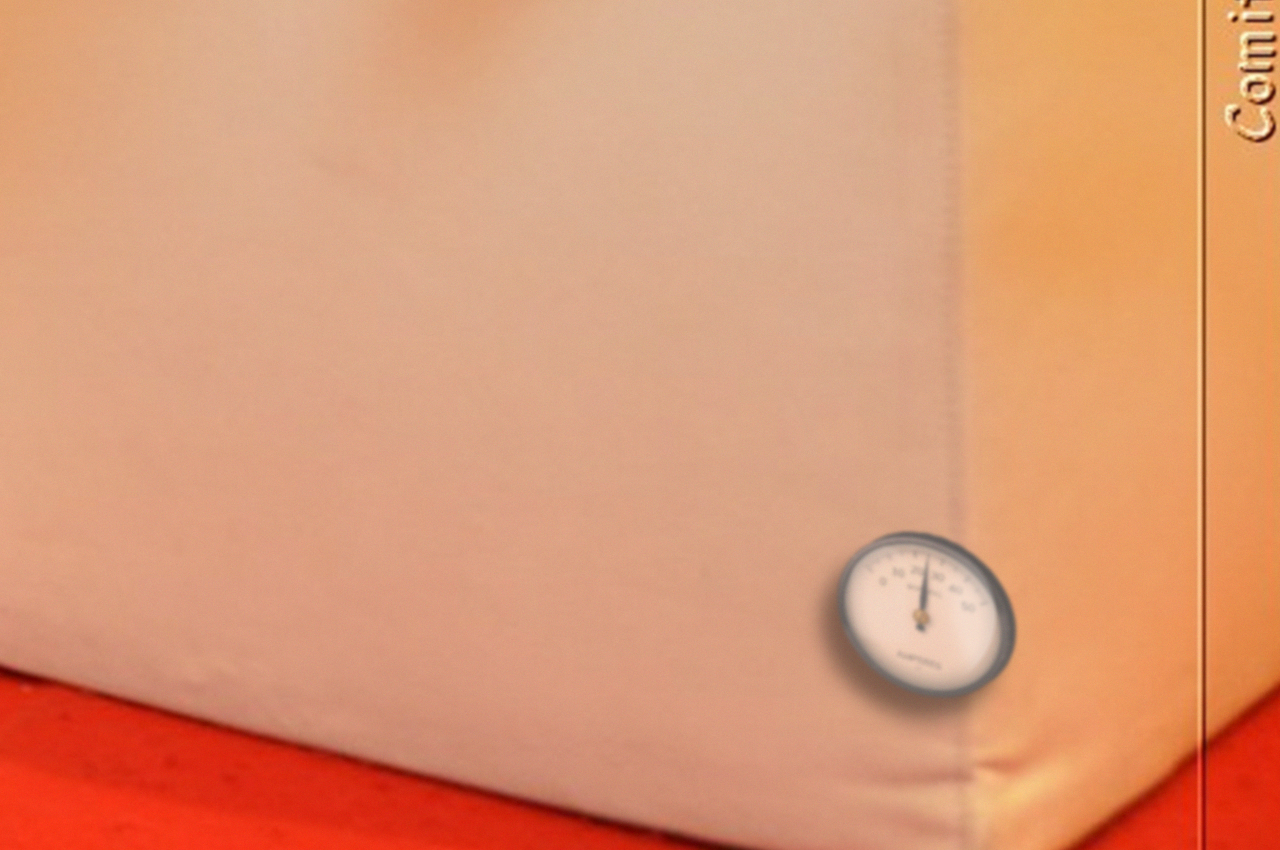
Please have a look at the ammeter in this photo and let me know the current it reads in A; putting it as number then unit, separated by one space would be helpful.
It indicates 25 A
